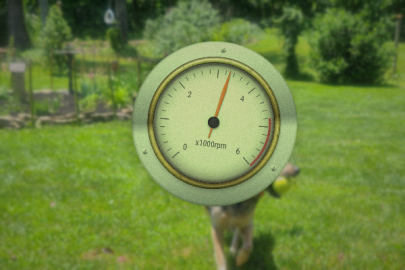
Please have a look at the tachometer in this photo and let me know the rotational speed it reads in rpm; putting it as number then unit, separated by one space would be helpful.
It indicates 3300 rpm
